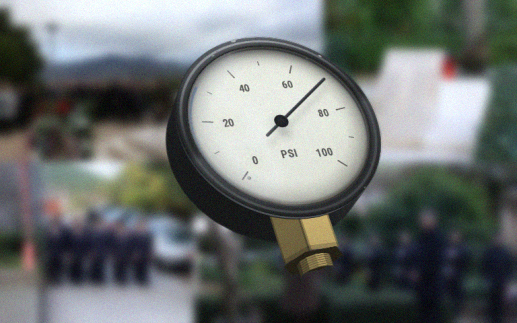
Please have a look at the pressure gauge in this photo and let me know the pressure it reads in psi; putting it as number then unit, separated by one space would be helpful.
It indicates 70 psi
